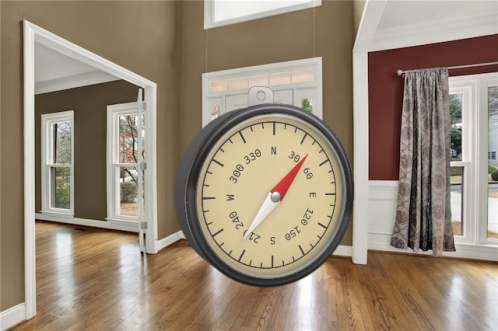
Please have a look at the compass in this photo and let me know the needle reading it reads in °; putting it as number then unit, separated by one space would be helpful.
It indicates 40 °
